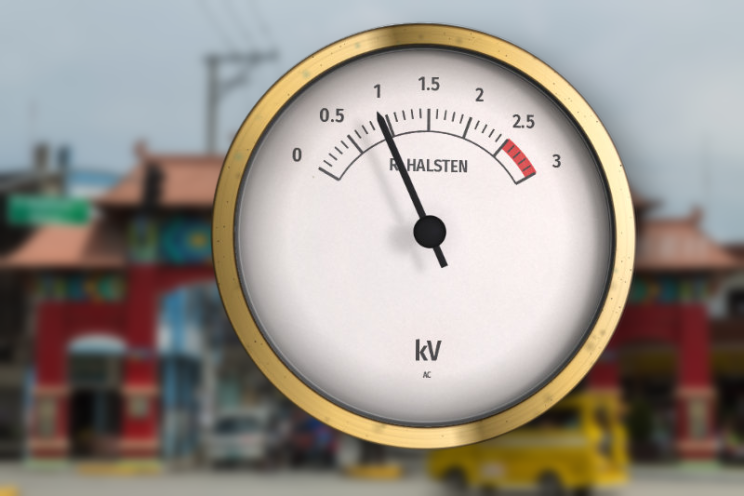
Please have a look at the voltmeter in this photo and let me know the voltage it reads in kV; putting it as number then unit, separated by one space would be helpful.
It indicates 0.9 kV
